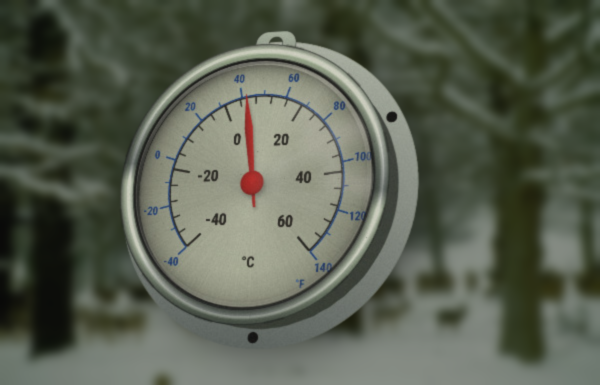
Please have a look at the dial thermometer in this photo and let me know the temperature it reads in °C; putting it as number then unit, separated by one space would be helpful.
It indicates 6 °C
